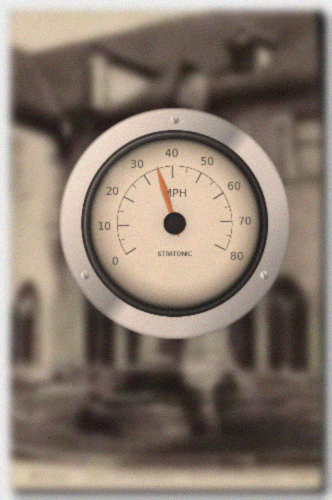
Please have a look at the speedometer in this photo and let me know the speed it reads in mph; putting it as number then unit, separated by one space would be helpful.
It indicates 35 mph
